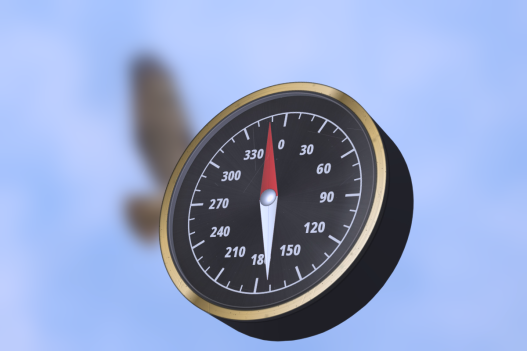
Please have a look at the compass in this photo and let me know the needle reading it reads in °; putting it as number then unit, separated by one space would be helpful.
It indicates 350 °
